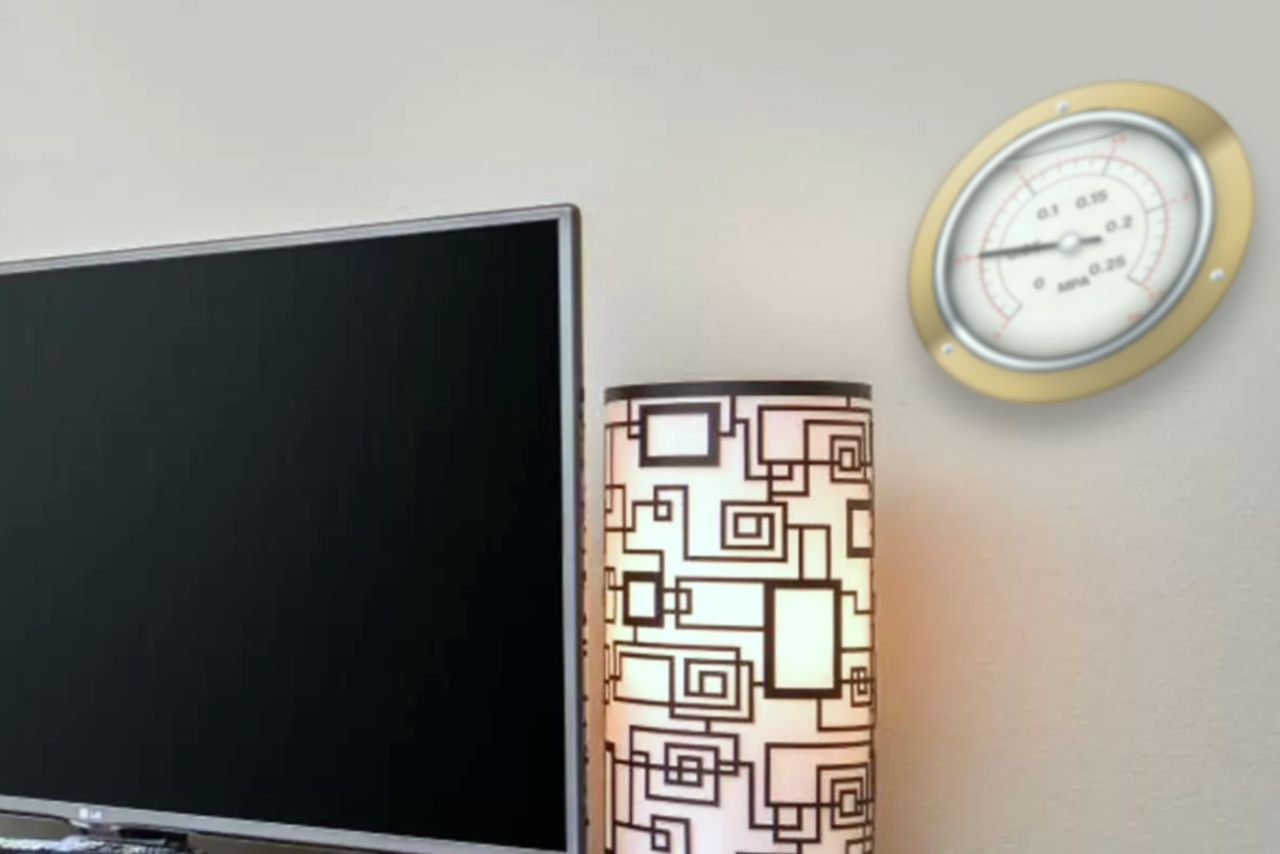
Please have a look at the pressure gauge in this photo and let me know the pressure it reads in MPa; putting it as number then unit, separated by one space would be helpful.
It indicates 0.05 MPa
